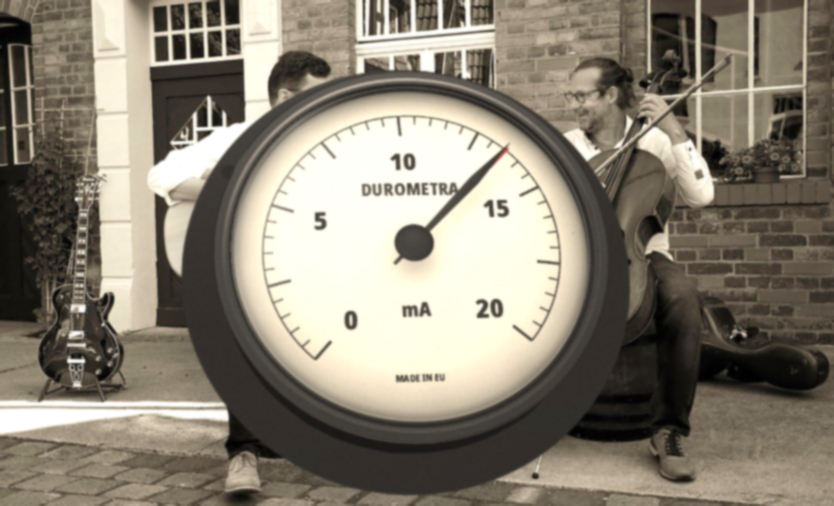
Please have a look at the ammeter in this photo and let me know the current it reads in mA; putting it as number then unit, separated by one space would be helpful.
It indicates 13.5 mA
